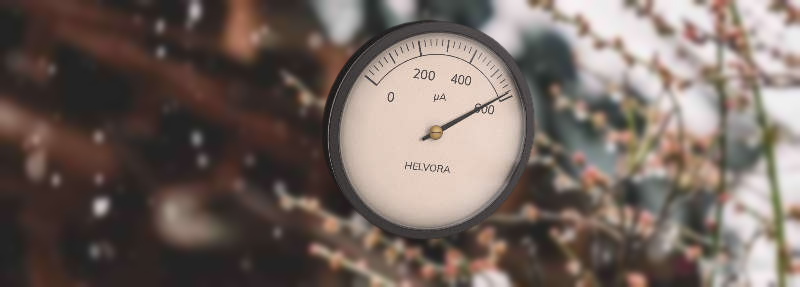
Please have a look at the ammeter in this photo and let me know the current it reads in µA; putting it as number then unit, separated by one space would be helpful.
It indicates 580 µA
